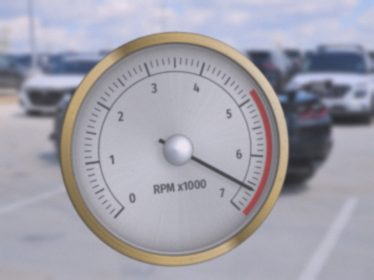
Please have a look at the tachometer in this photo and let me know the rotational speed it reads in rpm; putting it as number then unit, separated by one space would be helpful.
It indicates 6600 rpm
